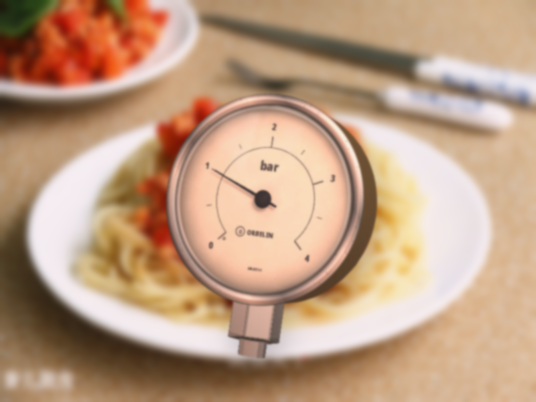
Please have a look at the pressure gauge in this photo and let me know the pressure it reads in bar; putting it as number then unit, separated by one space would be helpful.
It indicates 1 bar
